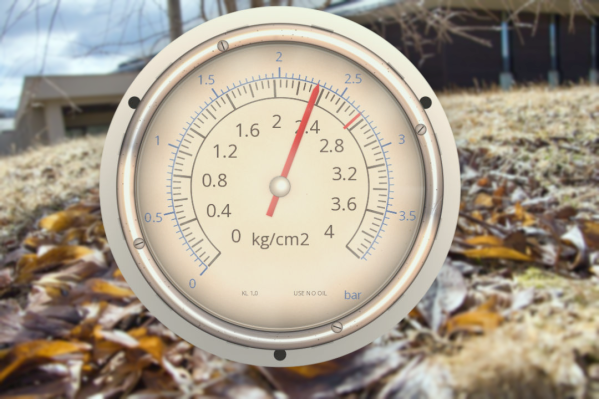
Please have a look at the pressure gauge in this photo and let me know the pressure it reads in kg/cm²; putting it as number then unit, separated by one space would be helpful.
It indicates 2.35 kg/cm²
